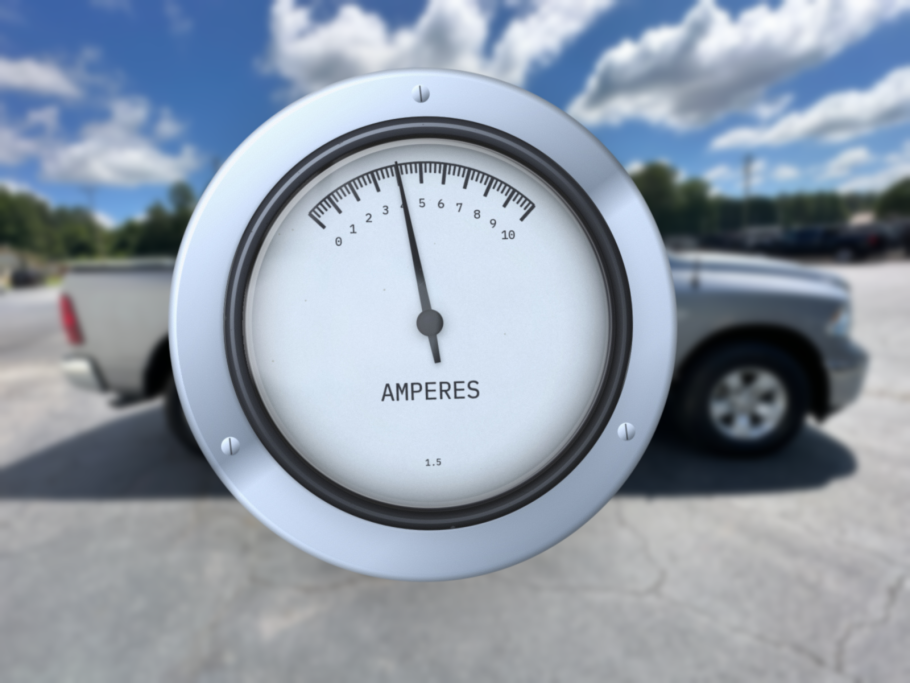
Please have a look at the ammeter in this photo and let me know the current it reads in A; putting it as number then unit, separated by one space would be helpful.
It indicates 4 A
